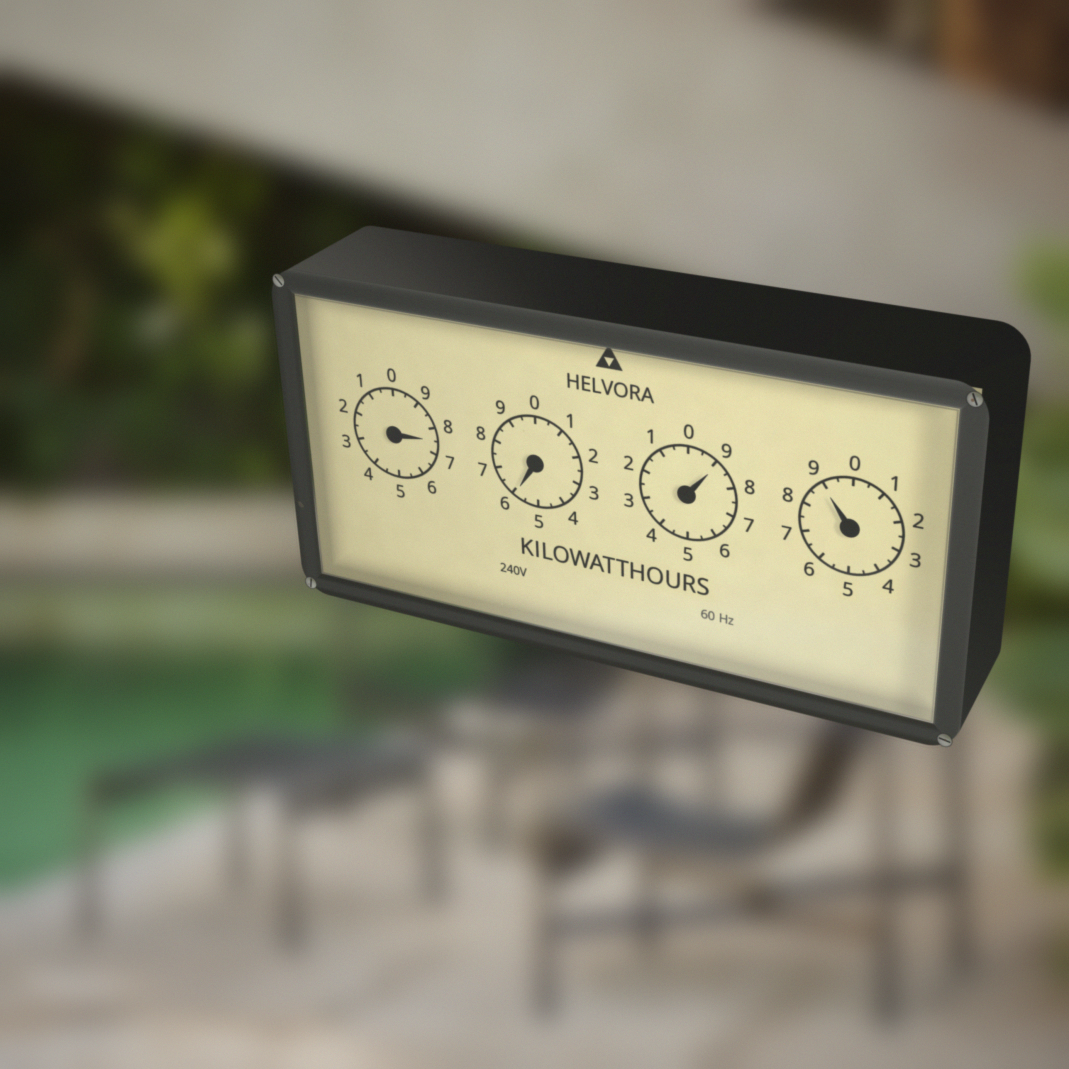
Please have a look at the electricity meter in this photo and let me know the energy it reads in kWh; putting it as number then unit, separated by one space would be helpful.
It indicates 7589 kWh
